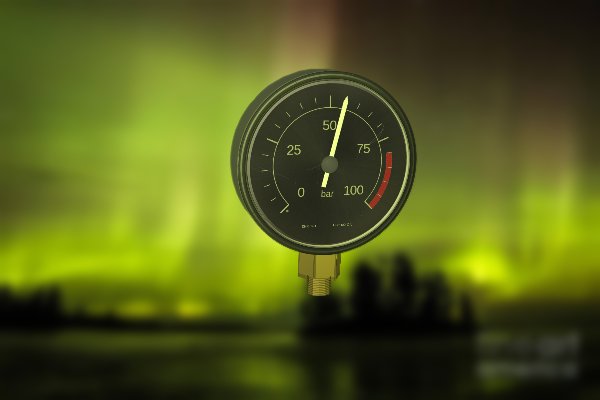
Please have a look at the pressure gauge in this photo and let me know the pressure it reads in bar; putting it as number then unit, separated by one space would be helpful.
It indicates 55 bar
